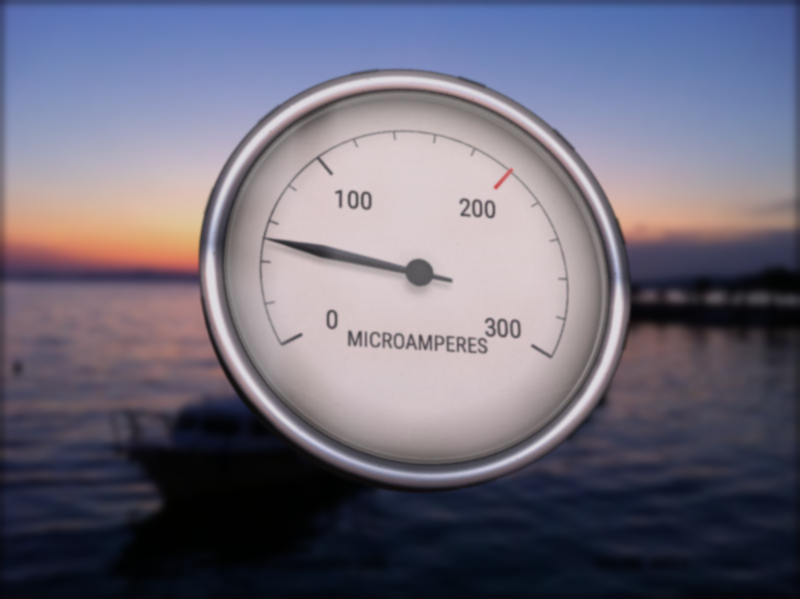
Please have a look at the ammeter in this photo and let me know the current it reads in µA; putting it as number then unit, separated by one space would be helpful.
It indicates 50 µA
